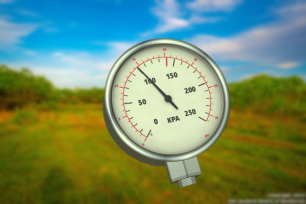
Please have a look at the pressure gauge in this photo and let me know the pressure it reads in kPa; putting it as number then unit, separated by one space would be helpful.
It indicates 100 kPa
